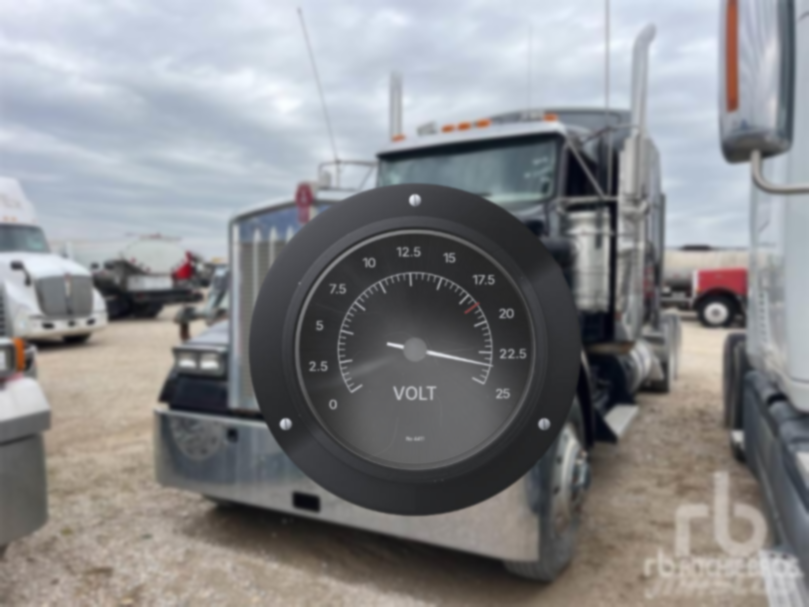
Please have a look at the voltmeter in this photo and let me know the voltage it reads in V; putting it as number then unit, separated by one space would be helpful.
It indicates 23.5 V
